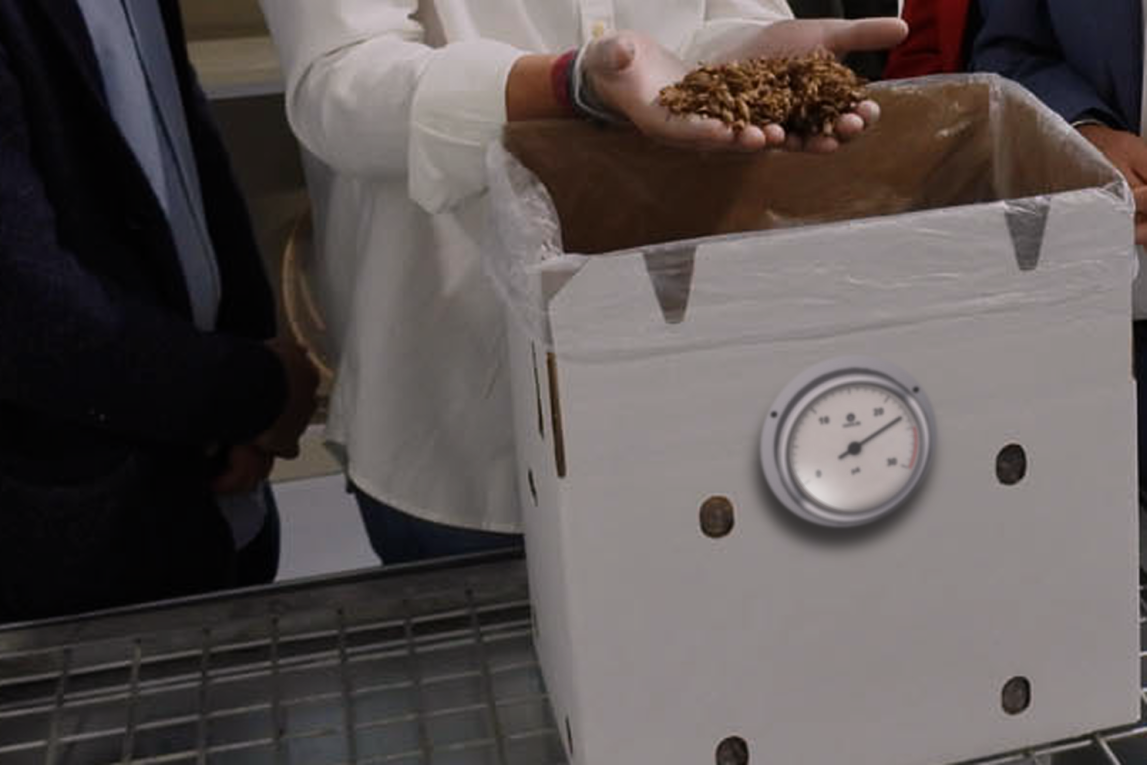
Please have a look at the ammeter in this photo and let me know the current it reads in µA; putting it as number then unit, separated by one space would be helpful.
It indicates 23 µA
